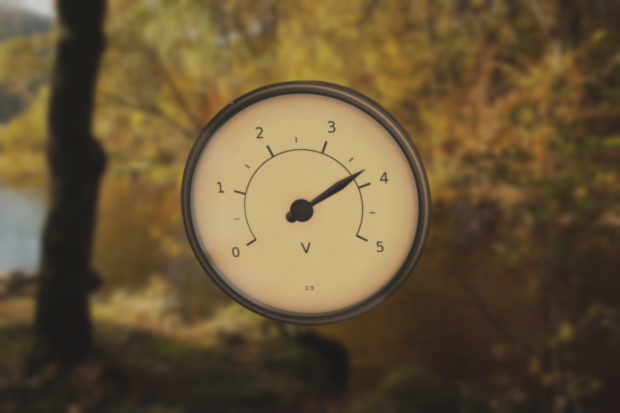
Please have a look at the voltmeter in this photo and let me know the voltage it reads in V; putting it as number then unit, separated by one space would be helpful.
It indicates 3.75 V
